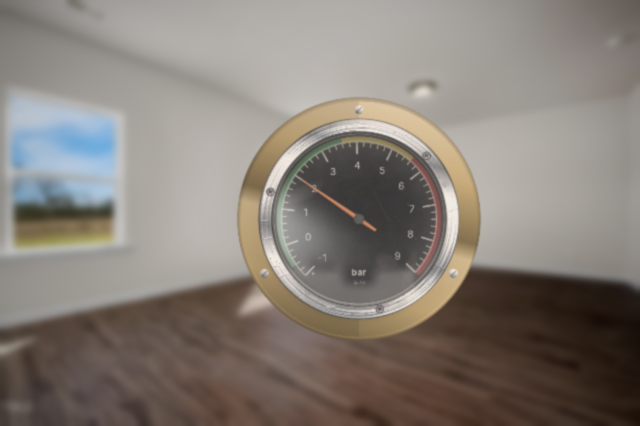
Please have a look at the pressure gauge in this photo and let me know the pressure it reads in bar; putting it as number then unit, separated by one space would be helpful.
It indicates 2 bar
